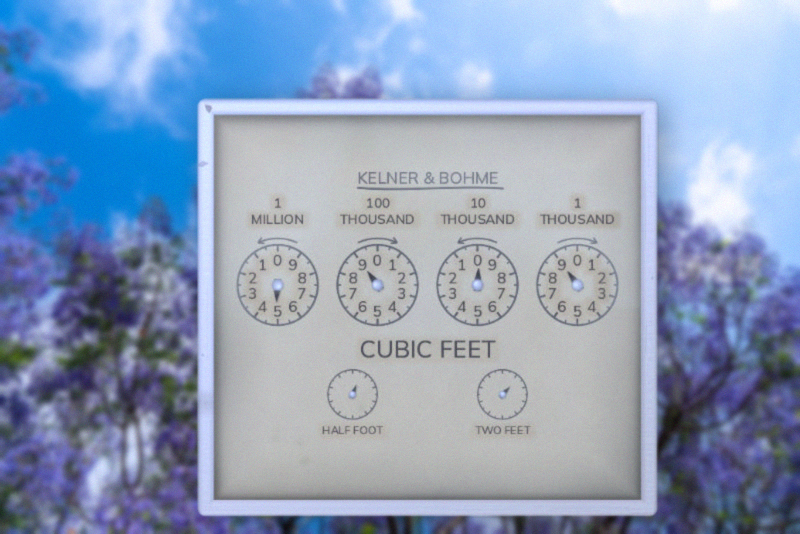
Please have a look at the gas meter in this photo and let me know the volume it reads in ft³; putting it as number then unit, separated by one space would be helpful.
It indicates 489900 ft³
